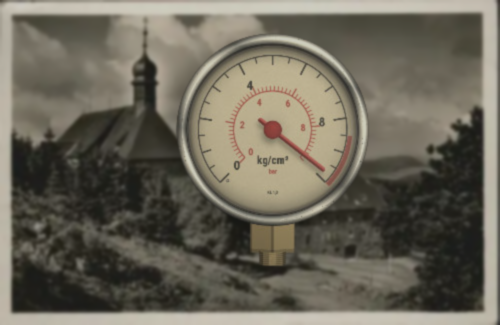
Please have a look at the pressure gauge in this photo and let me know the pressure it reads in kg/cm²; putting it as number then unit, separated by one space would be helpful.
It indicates 9.75 kg/cm²
